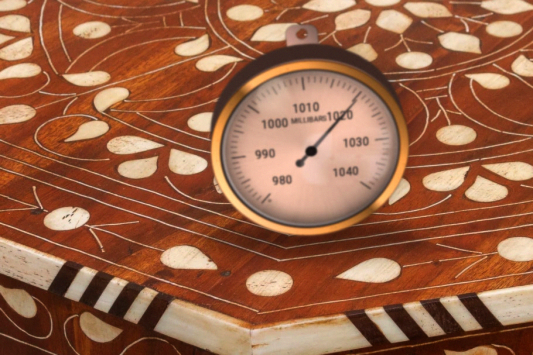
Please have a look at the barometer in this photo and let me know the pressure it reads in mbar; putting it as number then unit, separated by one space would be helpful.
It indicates 1020 mbar
